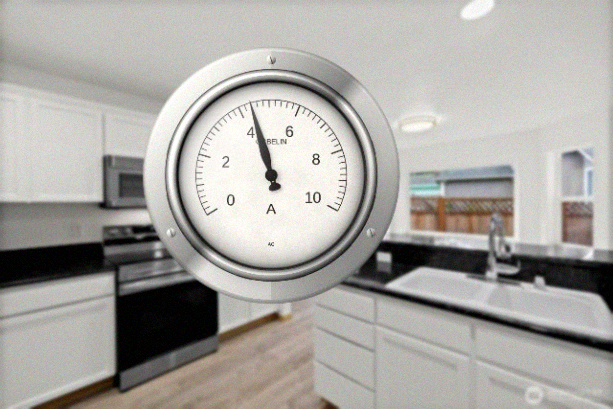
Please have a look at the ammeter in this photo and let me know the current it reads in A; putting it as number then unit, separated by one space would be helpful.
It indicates 4.4 A
